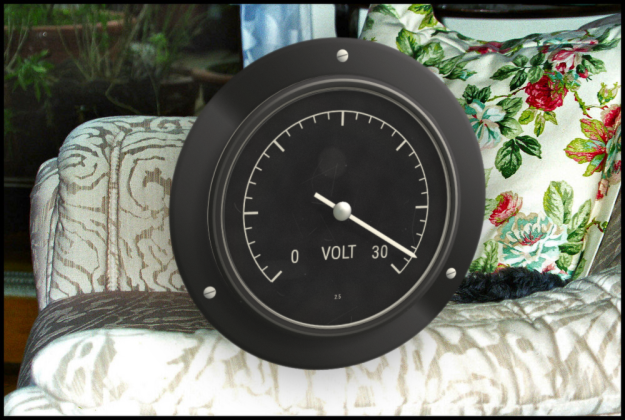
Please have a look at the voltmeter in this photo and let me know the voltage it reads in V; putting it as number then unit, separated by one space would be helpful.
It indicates 28.5 V
